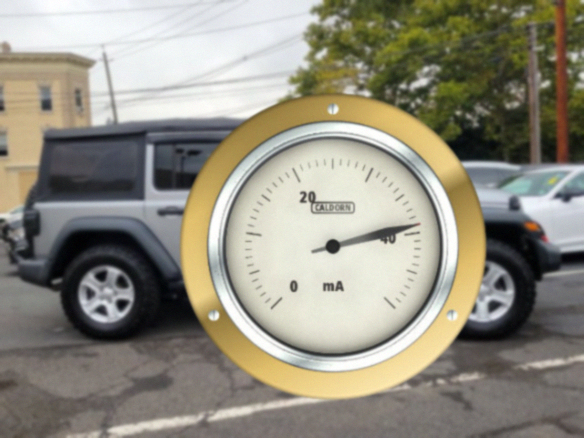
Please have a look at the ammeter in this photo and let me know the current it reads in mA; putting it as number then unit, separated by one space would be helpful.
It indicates 39 mA
